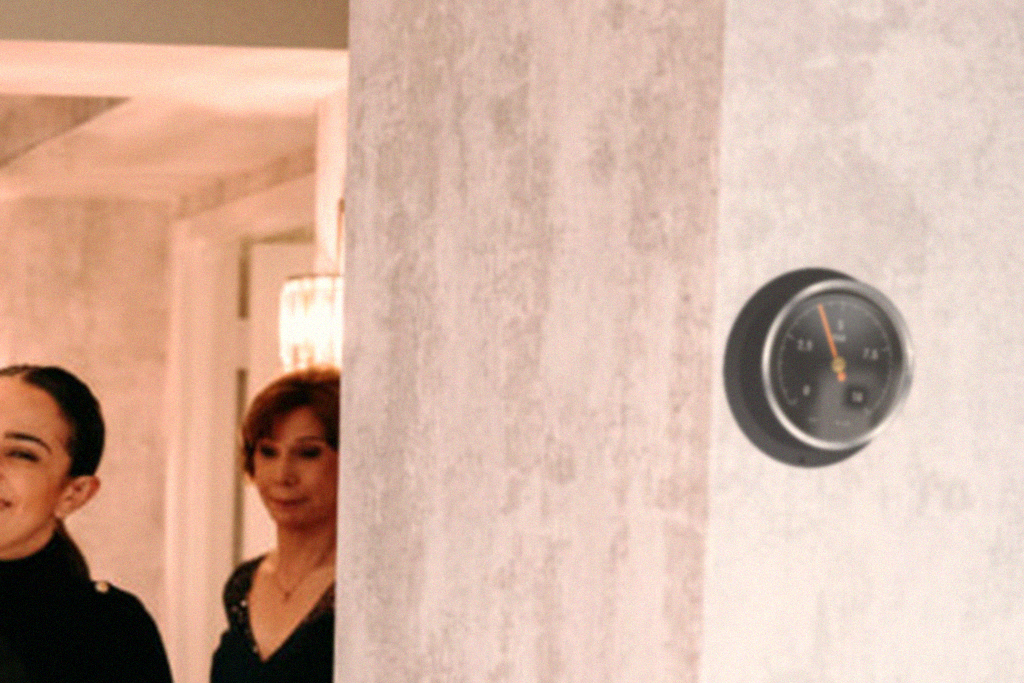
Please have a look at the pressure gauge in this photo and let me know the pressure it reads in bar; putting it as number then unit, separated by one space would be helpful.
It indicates 4 bar
